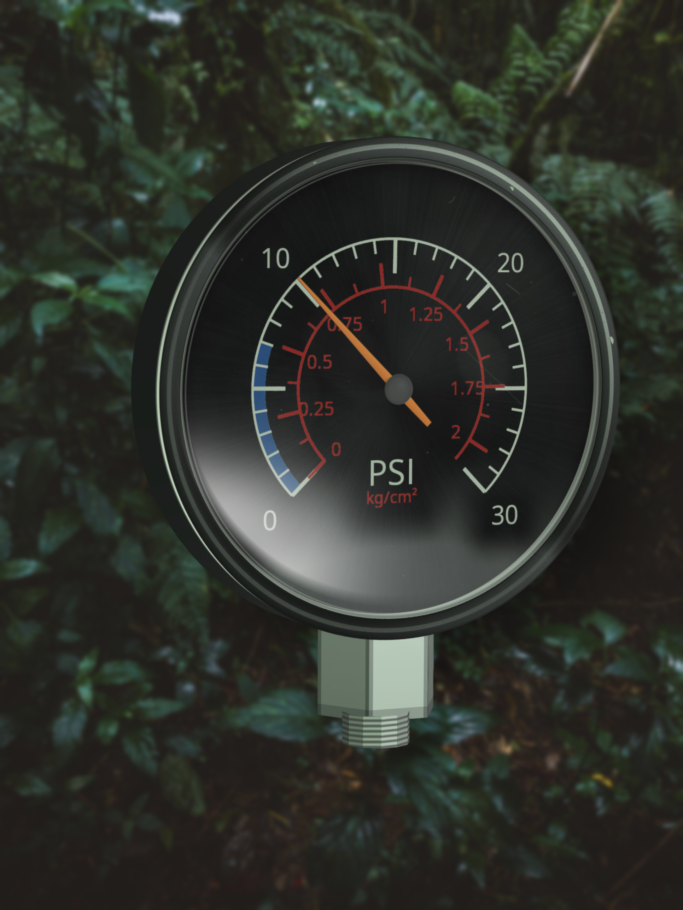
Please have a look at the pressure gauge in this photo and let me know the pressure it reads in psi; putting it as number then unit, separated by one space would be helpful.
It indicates 10 psi
